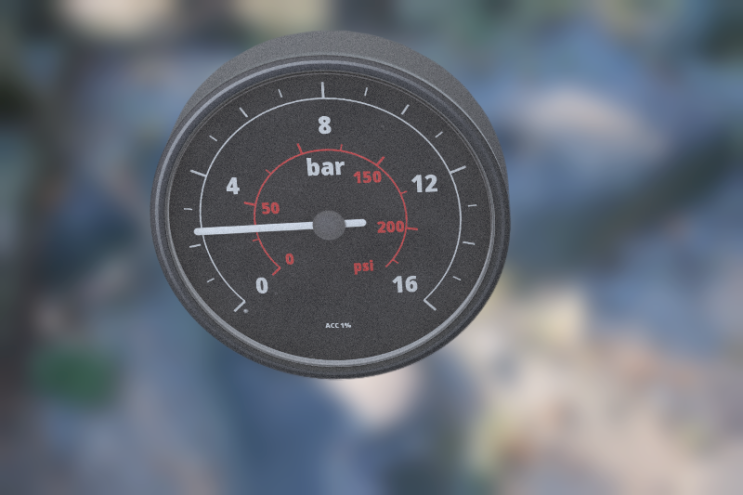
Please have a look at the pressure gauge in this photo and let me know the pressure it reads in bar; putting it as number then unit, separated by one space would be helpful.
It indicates 2.5 bar
